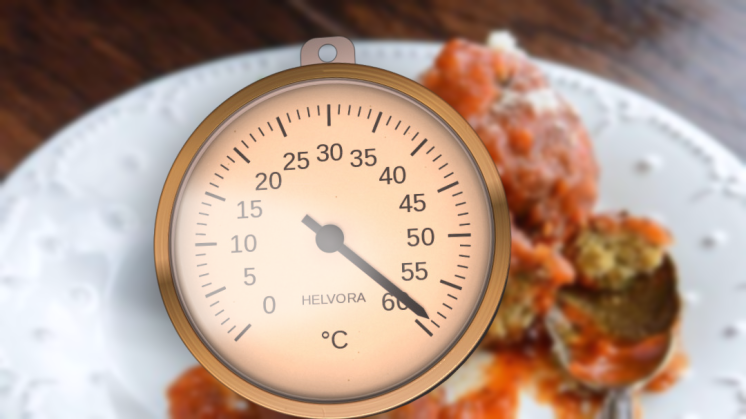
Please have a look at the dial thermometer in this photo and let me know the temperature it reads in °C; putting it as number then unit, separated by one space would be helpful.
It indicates 59 °C
